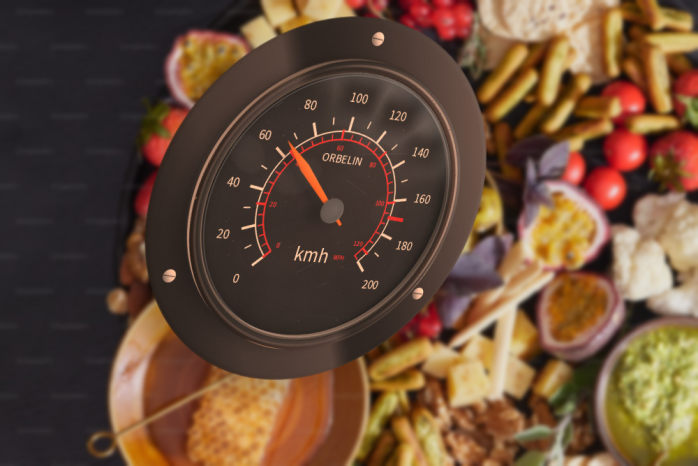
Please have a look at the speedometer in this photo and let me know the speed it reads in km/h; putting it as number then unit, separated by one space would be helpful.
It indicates 65 km/h
